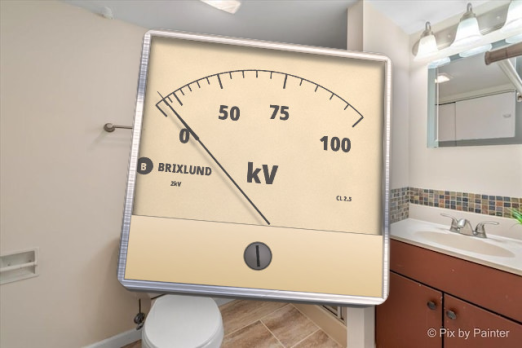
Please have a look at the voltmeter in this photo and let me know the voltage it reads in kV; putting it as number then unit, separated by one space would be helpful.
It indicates 15 kV
